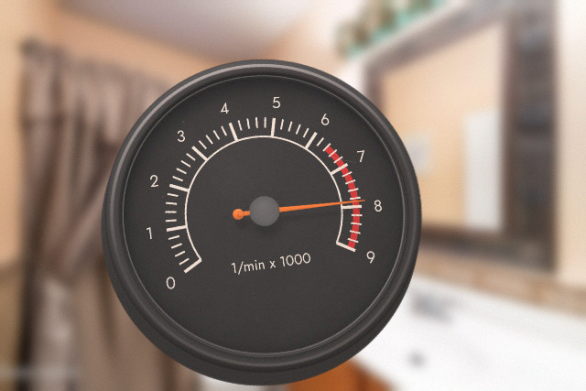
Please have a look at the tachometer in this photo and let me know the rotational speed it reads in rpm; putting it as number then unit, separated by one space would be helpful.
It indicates 7900 rpm
